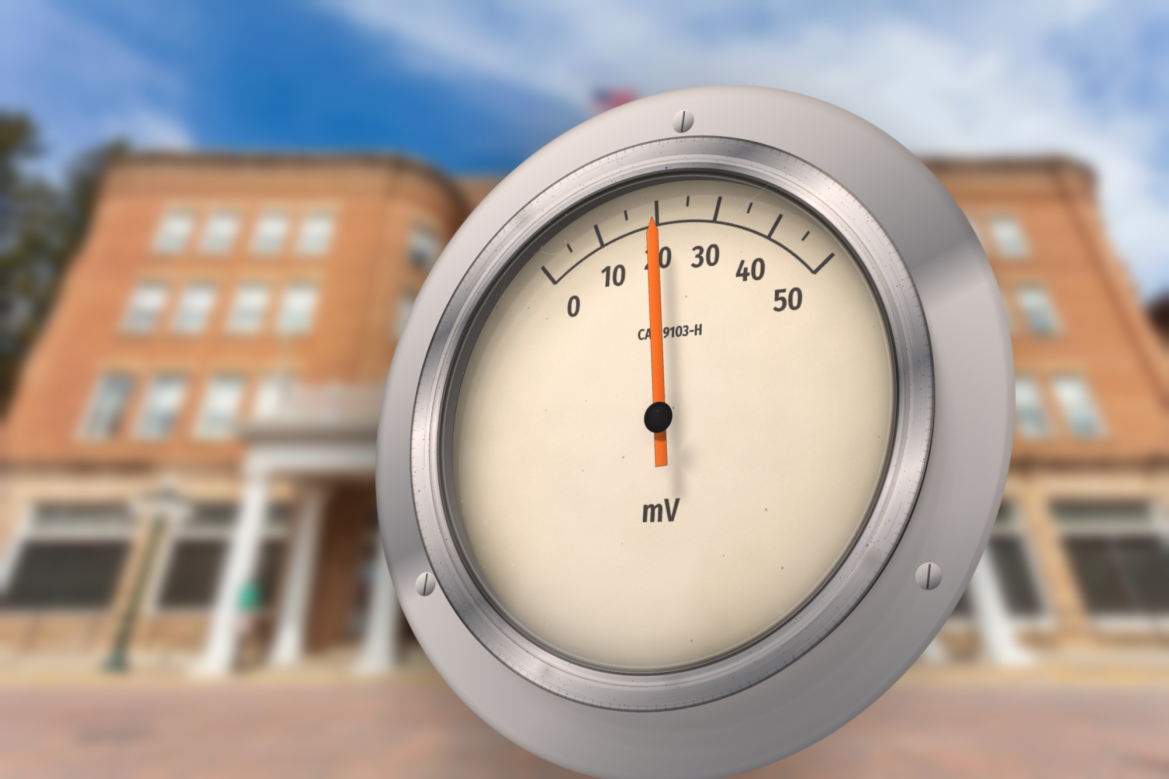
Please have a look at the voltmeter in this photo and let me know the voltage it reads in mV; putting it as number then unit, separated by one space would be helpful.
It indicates 20 mV
